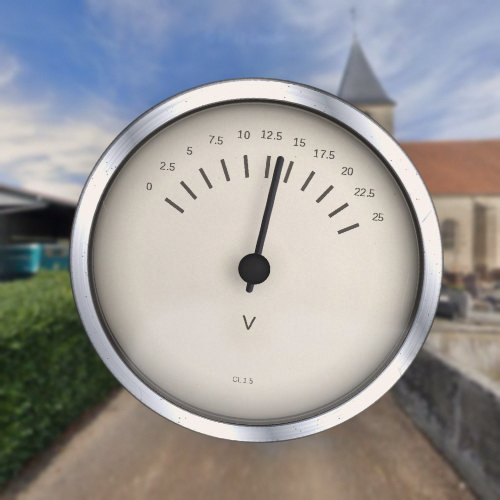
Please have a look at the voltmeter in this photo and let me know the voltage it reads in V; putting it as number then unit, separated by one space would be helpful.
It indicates 13.75 V
